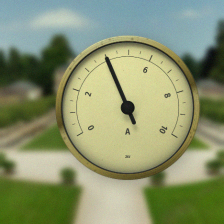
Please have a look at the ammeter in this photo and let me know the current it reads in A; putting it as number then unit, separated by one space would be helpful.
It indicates 4 A
